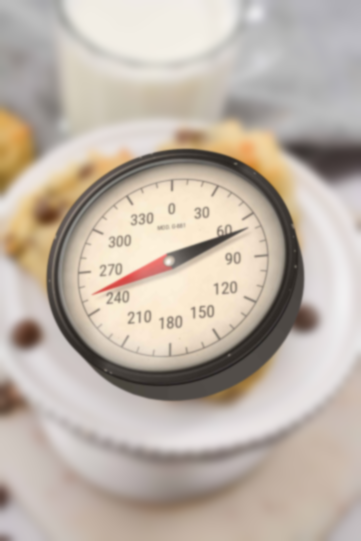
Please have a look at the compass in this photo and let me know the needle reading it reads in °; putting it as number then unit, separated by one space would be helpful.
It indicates 250 °
